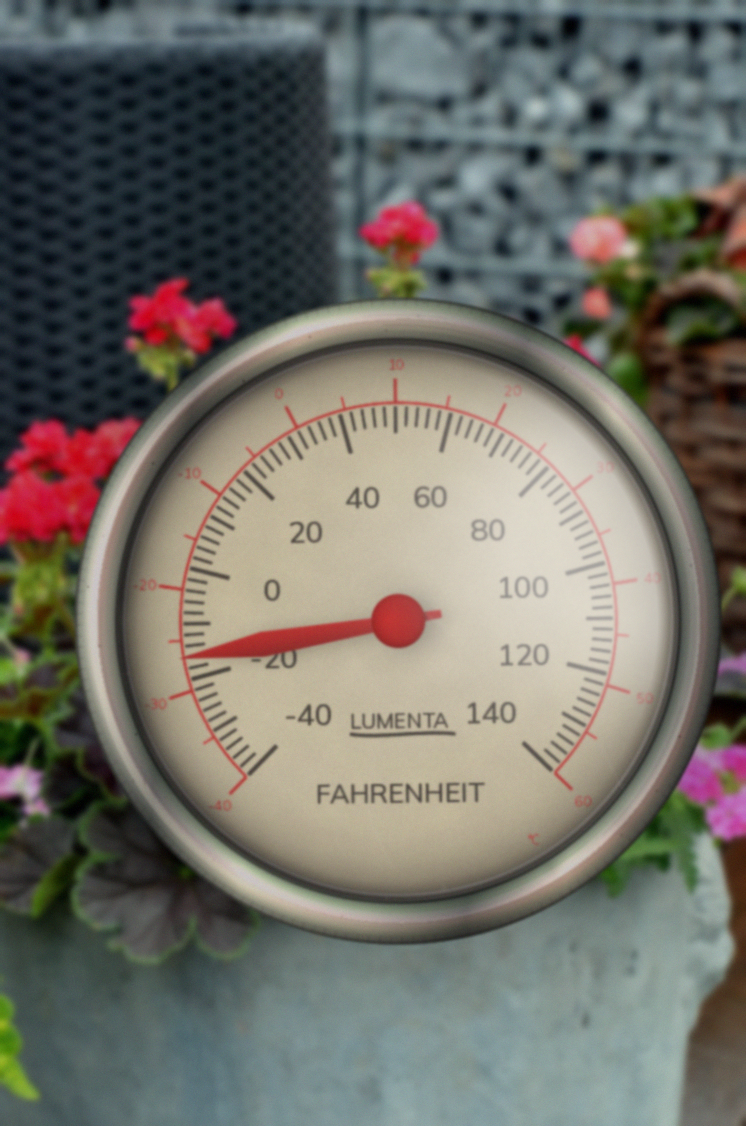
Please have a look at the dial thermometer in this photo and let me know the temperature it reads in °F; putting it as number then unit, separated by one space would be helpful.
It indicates -16 °F
